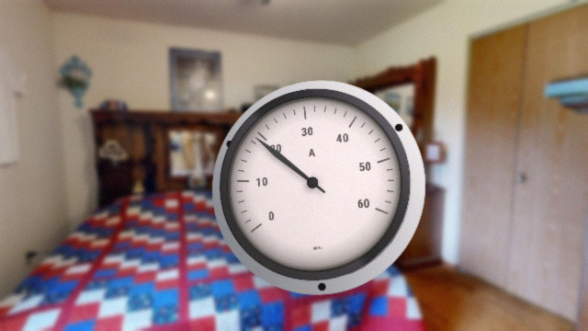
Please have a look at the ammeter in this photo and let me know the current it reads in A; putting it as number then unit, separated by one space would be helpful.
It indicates 19 A
